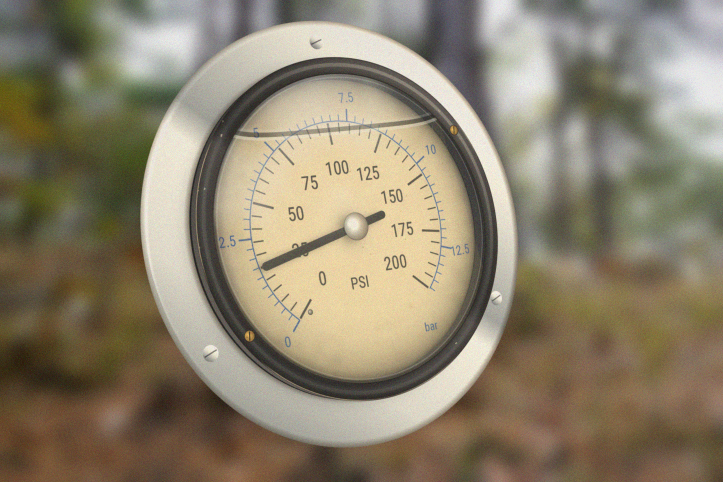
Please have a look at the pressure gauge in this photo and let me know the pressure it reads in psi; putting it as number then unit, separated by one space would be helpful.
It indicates 25 psi
